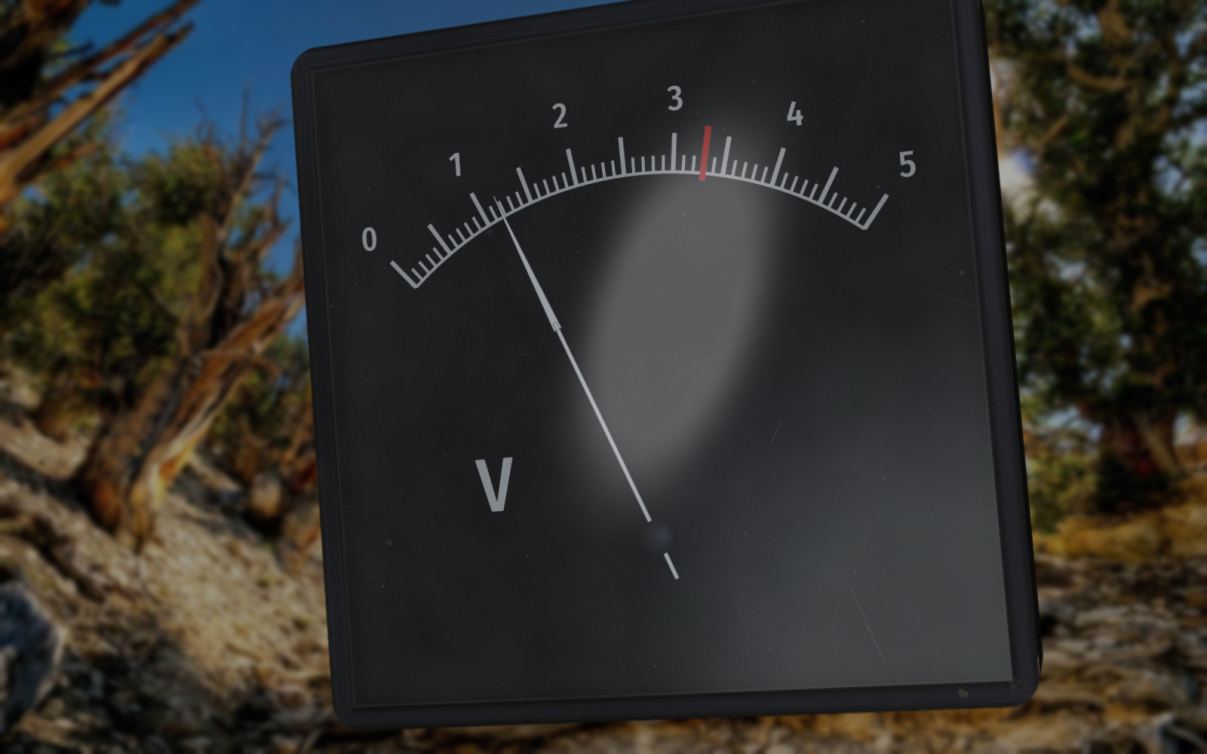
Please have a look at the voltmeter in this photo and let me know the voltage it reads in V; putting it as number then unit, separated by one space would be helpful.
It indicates 1.2 V
